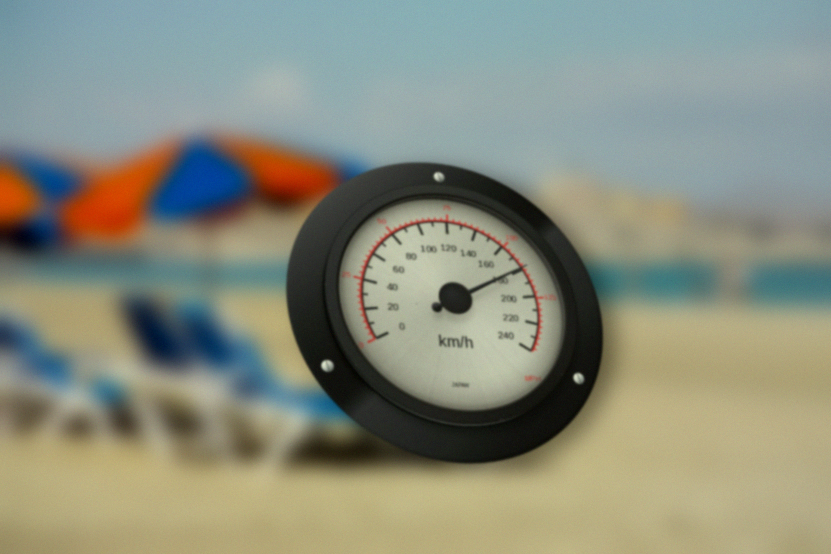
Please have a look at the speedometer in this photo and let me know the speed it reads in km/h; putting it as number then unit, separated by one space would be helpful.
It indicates 180 km/h
